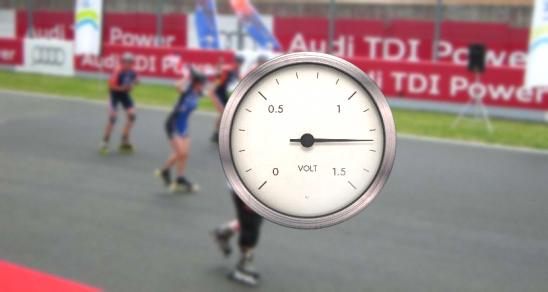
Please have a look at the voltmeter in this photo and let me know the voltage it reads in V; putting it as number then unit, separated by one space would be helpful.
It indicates 1.25 V
